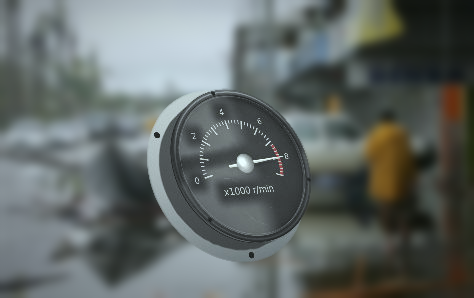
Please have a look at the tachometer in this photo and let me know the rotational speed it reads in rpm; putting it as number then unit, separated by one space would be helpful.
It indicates 8000 rpm
